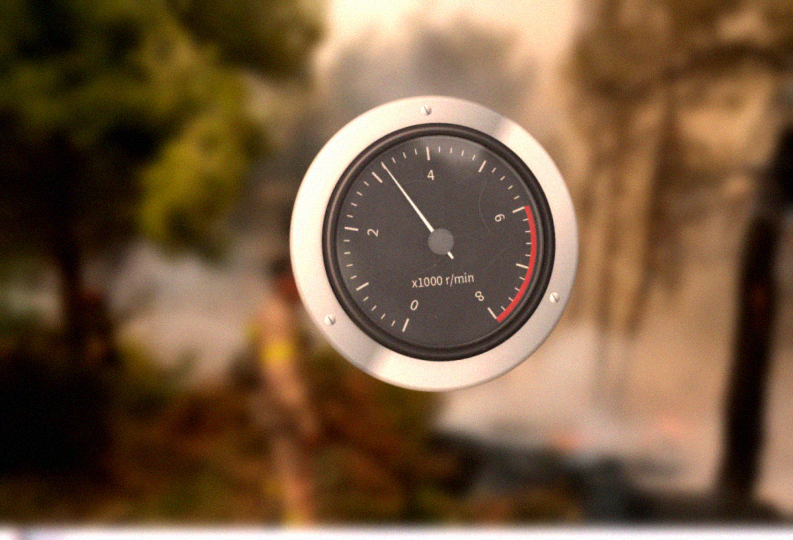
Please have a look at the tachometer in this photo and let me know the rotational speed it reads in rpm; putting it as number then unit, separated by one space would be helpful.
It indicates 3200 rpm
